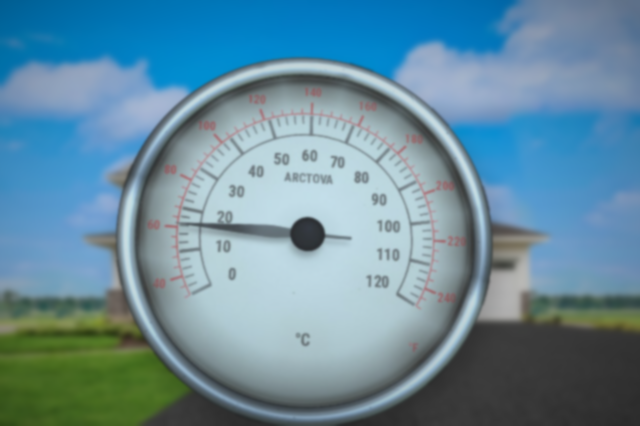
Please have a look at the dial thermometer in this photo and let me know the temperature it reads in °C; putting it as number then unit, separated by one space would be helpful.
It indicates 16 °C
